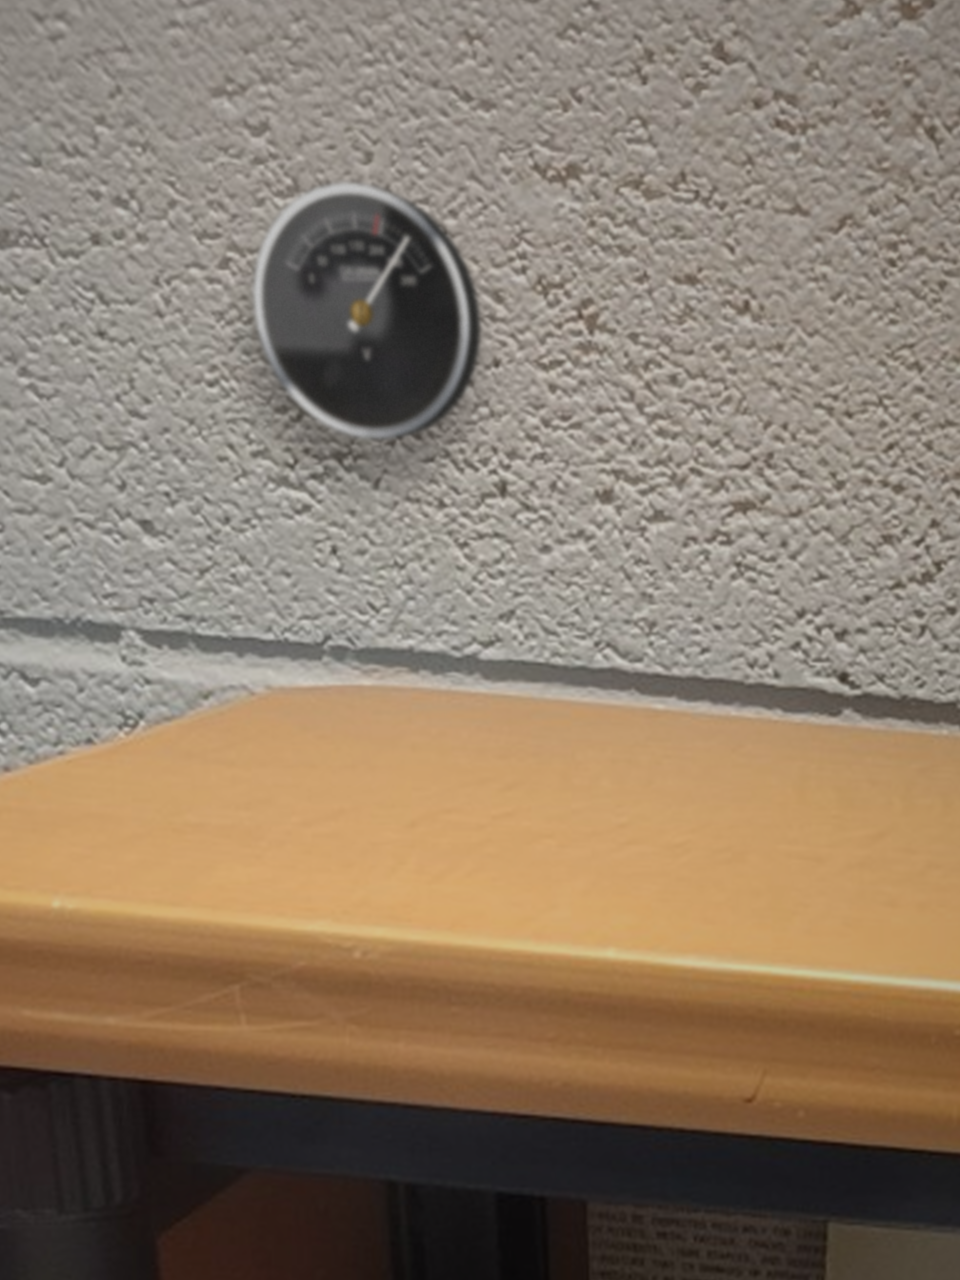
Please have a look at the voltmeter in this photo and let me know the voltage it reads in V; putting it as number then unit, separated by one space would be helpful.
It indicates 250 V
